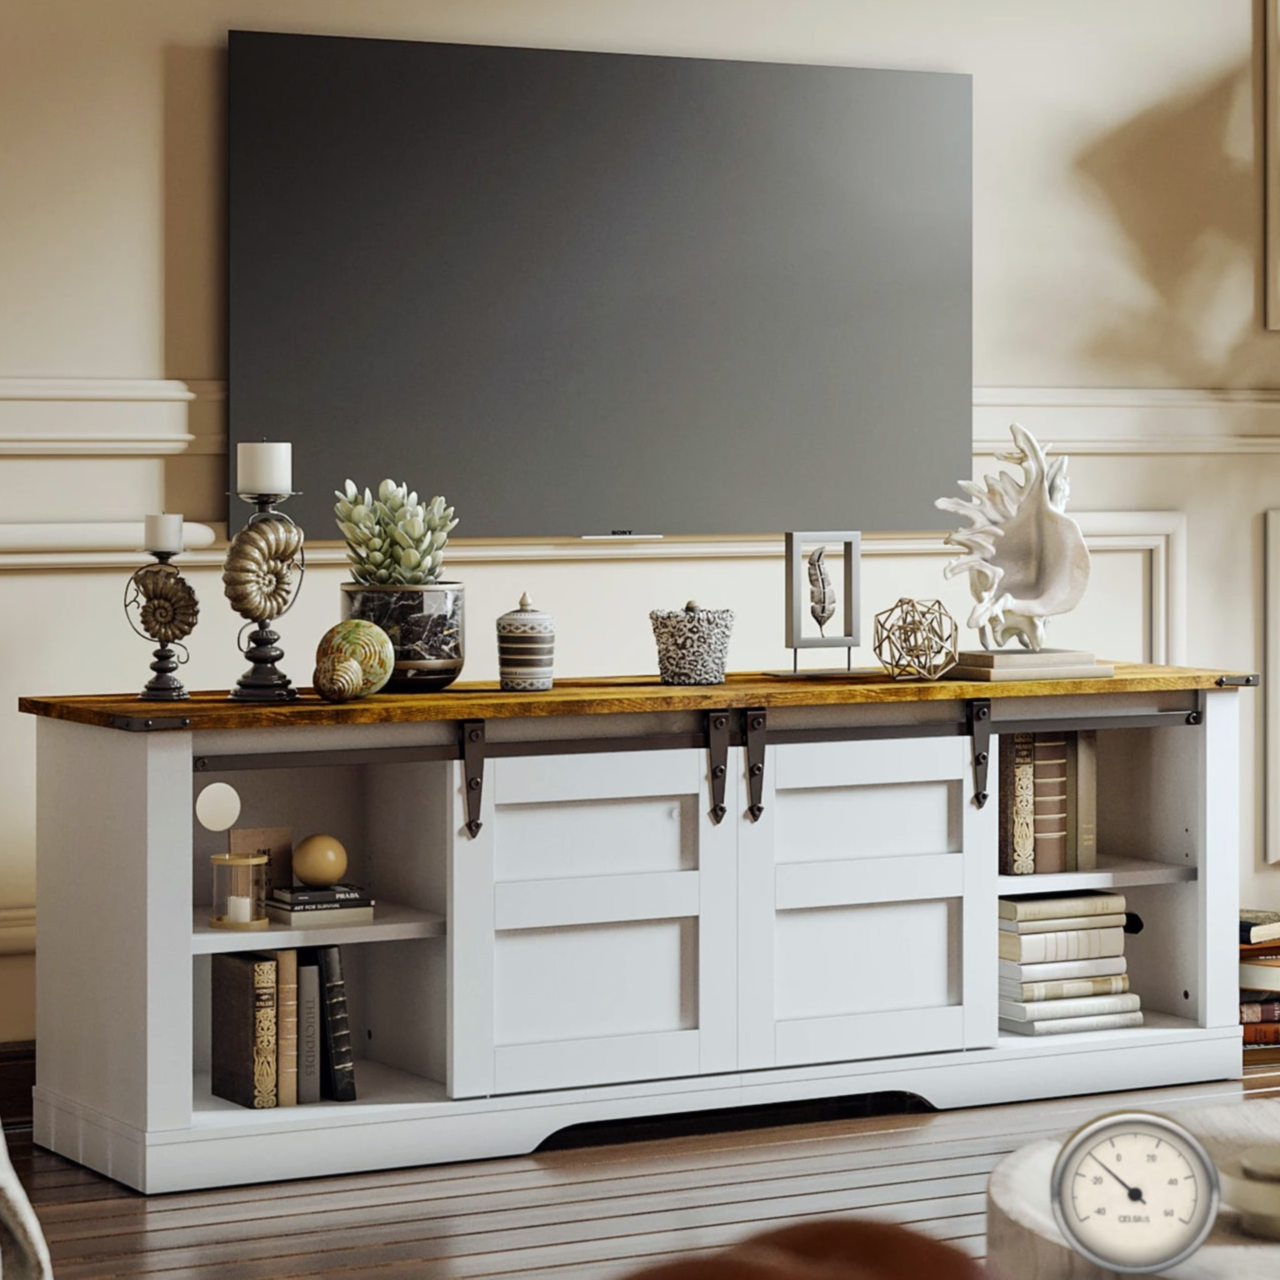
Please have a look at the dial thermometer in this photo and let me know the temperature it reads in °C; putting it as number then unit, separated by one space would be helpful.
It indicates -10 °C
